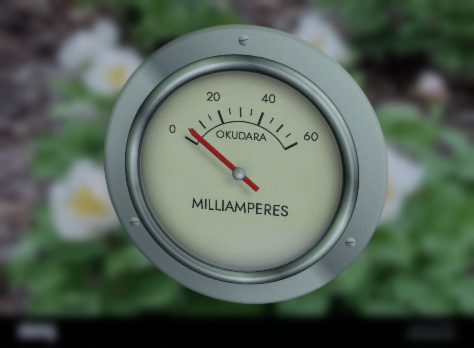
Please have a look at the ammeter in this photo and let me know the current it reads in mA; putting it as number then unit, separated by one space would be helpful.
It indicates 5 mA
